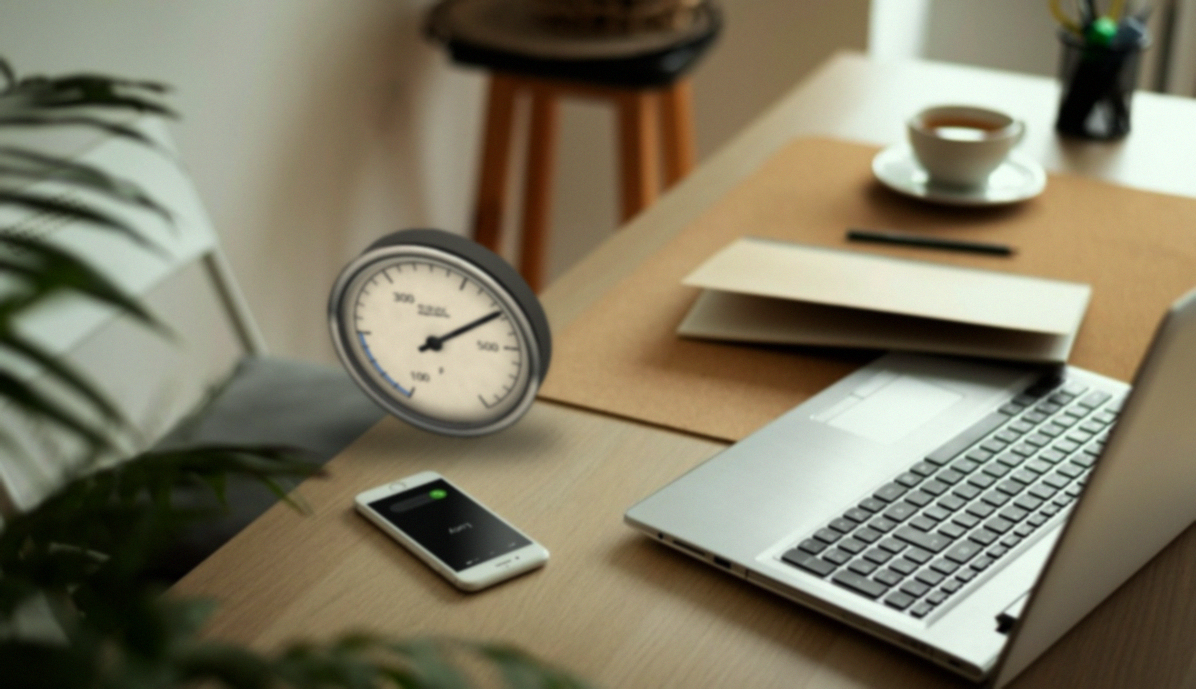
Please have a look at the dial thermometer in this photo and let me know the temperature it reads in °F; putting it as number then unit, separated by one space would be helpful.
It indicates 450 °F
